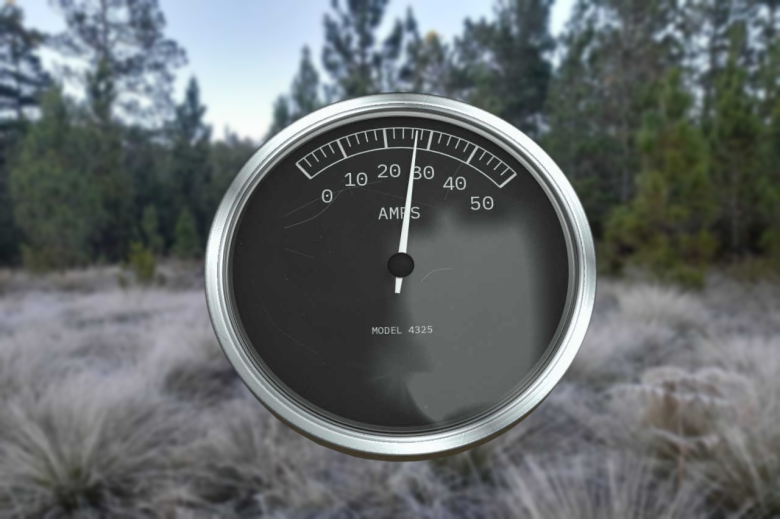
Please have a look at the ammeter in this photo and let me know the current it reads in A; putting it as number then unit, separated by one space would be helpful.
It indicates 27 A
